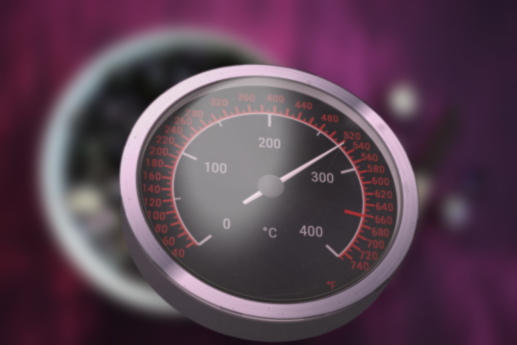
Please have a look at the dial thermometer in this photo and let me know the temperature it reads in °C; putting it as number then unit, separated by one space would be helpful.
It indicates 275 °C
